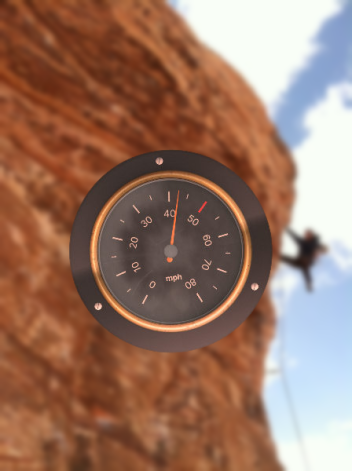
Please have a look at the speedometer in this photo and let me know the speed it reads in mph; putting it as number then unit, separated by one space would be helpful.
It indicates 42.5 mph
